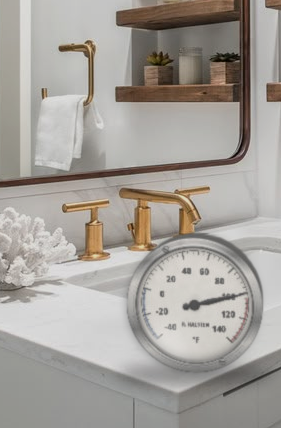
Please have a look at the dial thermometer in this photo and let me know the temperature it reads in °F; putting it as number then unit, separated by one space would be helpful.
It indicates 100 °F
